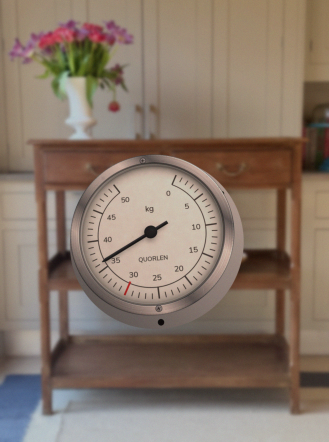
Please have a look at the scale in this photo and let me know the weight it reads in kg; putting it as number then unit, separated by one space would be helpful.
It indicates 36 kg
